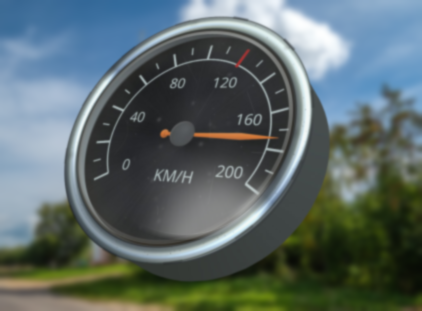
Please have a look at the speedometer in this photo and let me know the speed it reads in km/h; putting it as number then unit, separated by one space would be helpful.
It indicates 175 km/h
